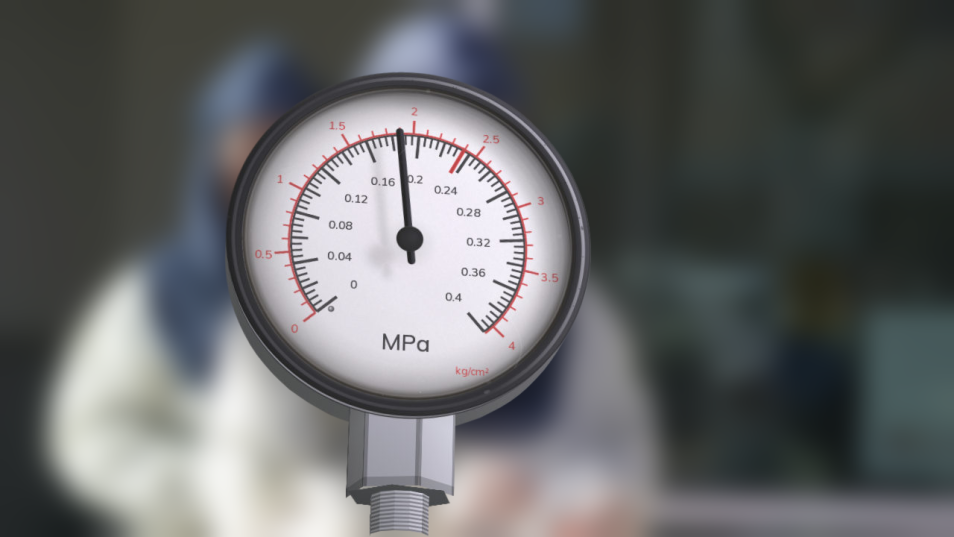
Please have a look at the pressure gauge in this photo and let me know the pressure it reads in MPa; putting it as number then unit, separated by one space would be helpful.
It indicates 0.185 MPa
